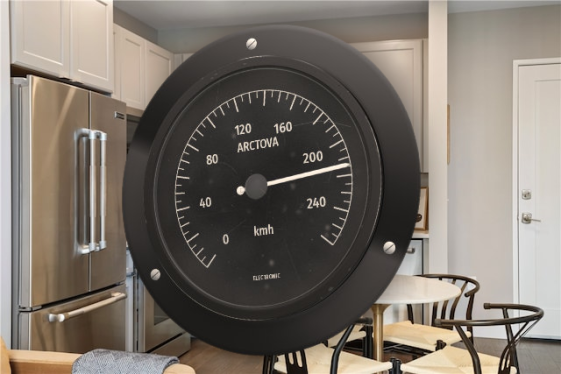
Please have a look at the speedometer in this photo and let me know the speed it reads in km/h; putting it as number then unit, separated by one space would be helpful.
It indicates 215 km/h
